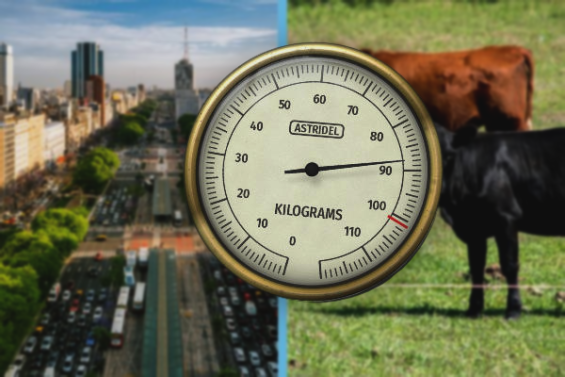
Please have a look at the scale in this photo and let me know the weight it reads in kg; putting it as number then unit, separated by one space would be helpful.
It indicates 88 kg
